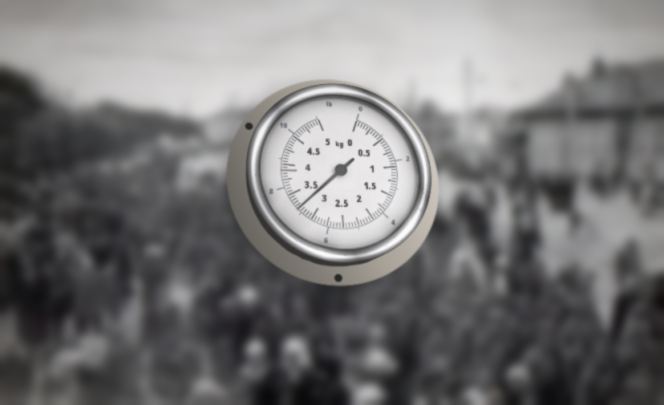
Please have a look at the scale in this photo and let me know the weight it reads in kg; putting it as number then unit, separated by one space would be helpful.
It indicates 3.25 kg
